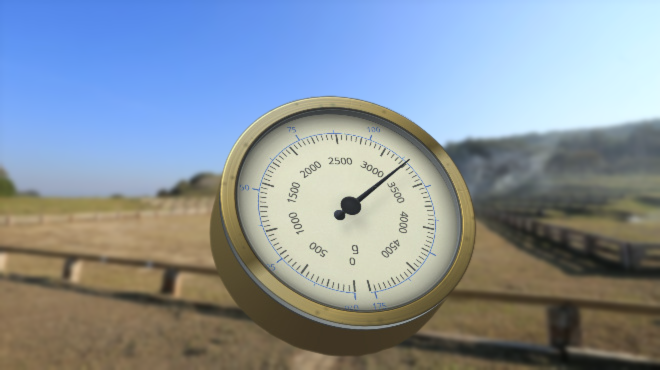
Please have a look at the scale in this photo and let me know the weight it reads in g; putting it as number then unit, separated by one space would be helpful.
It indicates 3250 g
